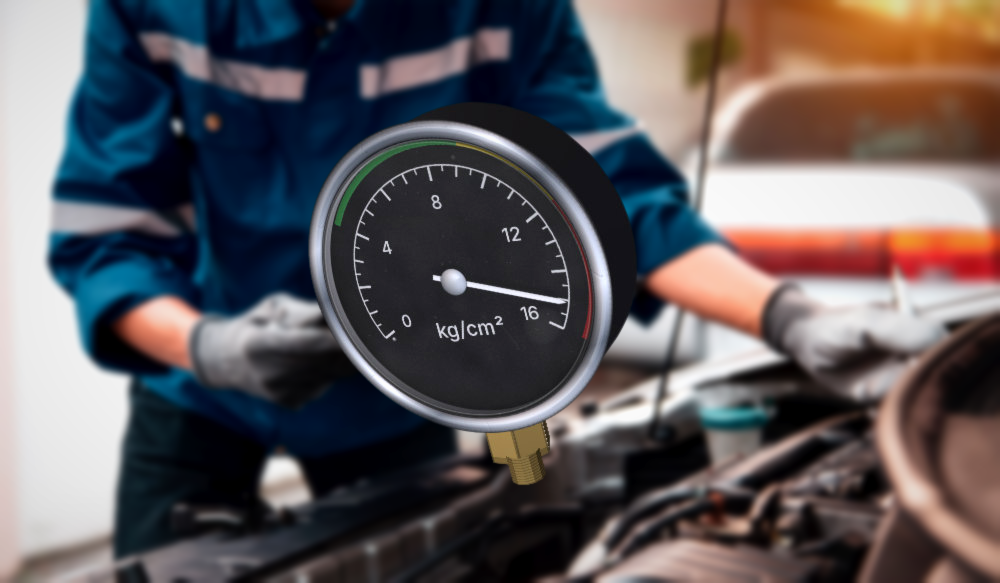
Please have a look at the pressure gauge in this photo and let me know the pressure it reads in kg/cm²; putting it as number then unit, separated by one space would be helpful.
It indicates 15 kg/cm²
